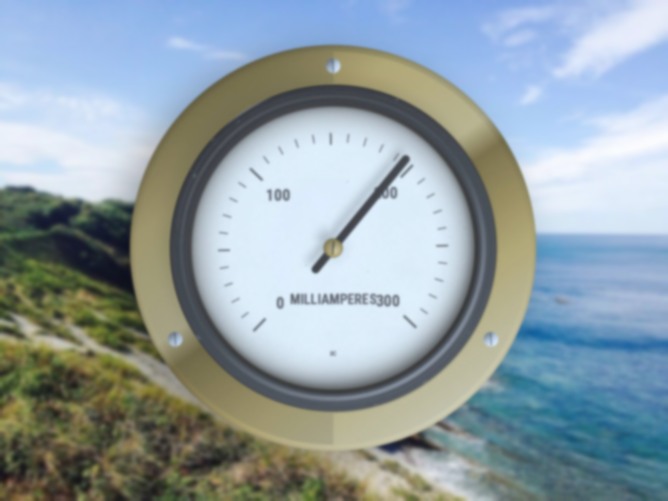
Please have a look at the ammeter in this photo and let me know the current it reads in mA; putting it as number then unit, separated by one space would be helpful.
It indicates 195 mA
